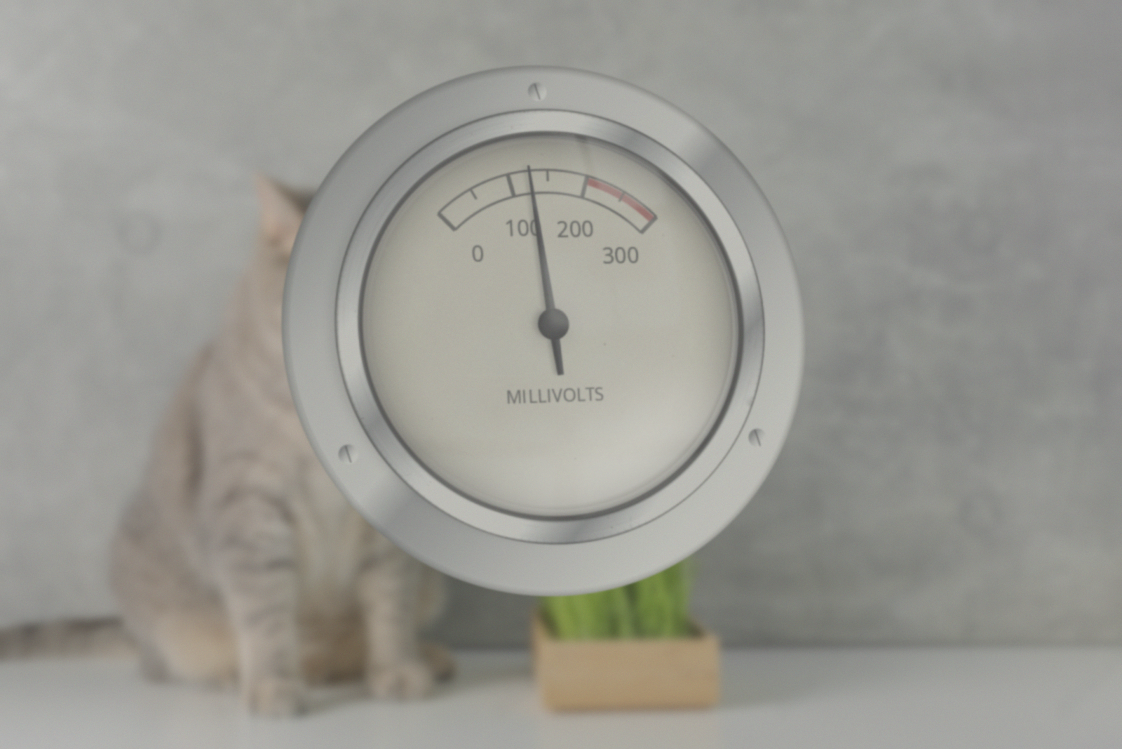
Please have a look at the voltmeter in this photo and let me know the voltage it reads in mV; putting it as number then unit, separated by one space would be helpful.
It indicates 125 mV
